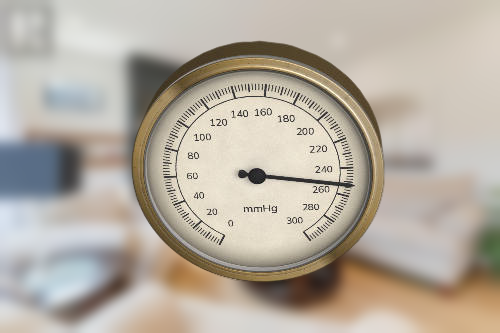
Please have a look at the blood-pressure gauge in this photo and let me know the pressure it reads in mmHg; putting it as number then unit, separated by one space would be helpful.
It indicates 250 mmHg
